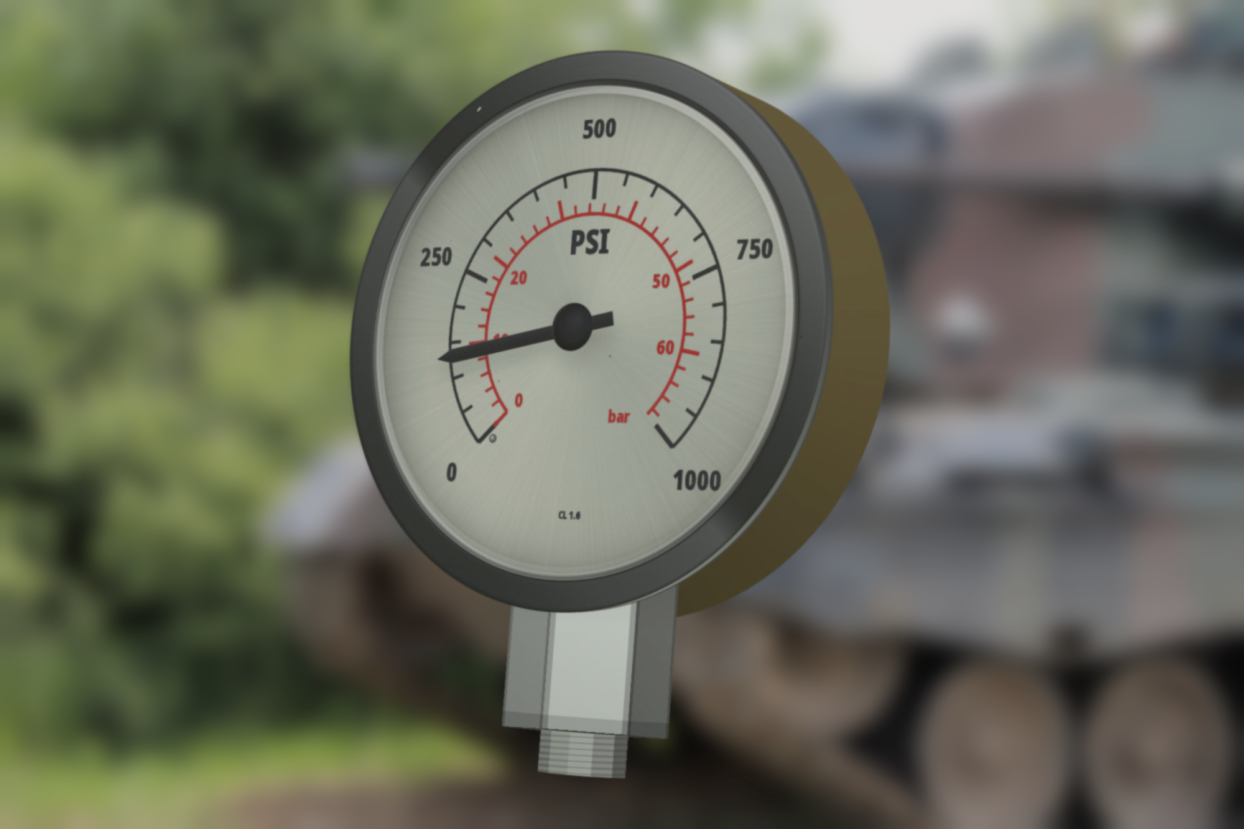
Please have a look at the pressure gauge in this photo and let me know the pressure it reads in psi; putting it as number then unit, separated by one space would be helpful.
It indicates 125 psi
